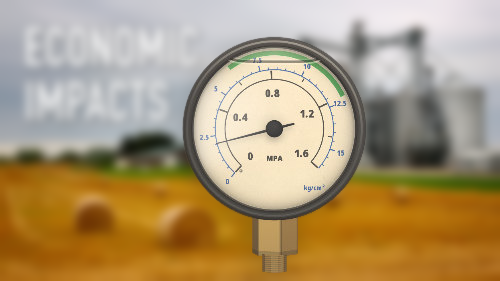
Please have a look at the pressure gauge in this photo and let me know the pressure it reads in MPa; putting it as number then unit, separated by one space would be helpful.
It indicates 0.2 MPa
